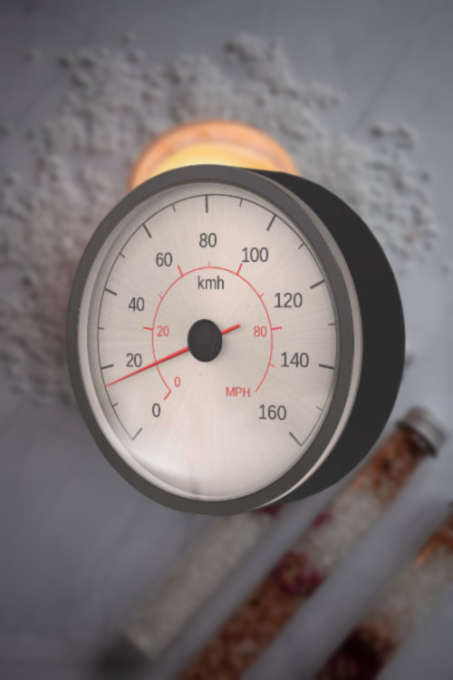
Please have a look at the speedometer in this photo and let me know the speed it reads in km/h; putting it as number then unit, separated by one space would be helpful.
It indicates 15 km/h
